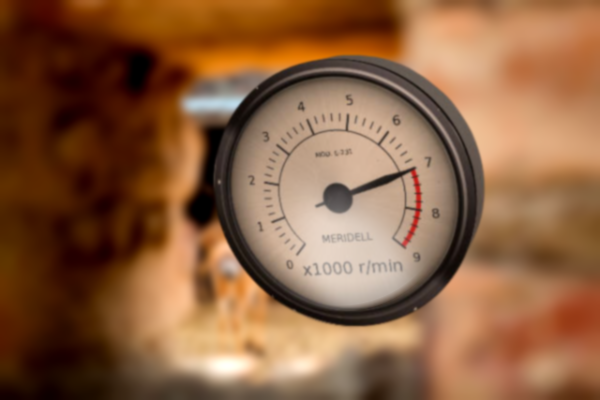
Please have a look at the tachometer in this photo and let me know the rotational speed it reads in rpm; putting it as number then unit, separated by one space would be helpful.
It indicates 7000 rpm
